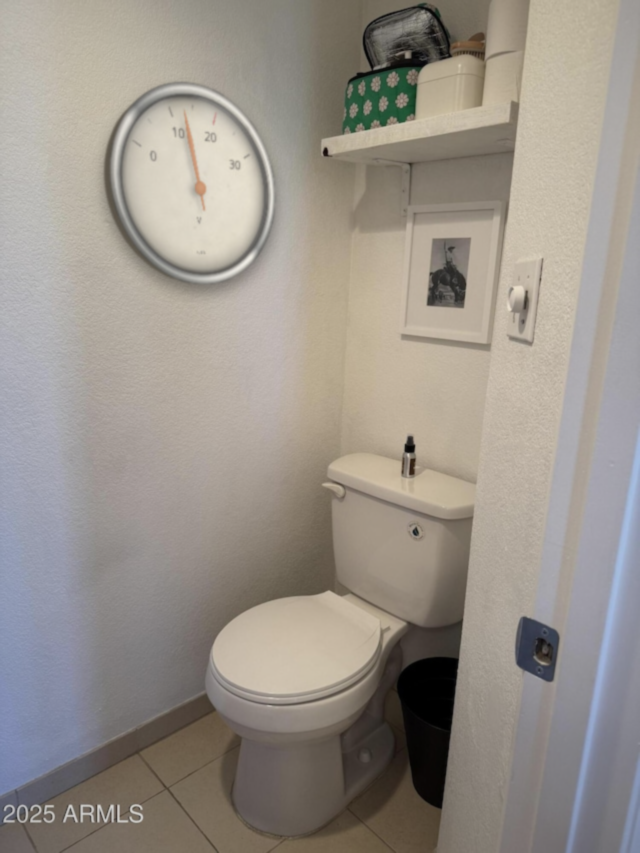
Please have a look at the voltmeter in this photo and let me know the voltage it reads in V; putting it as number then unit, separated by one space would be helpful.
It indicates 12.5 V
